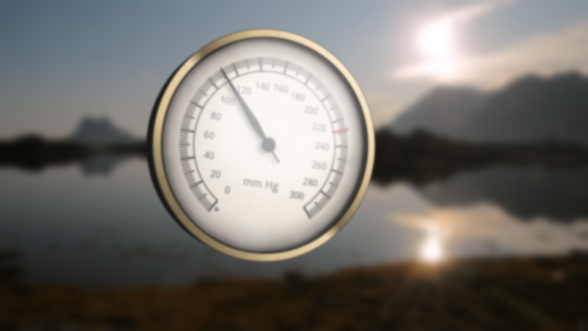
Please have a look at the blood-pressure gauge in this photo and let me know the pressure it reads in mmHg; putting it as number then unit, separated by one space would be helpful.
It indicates 110 mmHg
